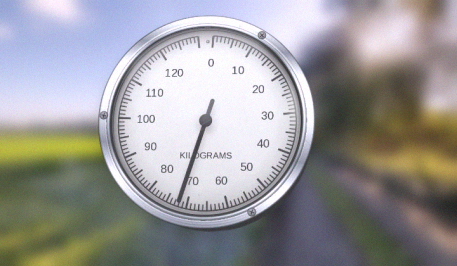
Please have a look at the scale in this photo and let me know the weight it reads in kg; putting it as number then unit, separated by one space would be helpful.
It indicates 72 kg
